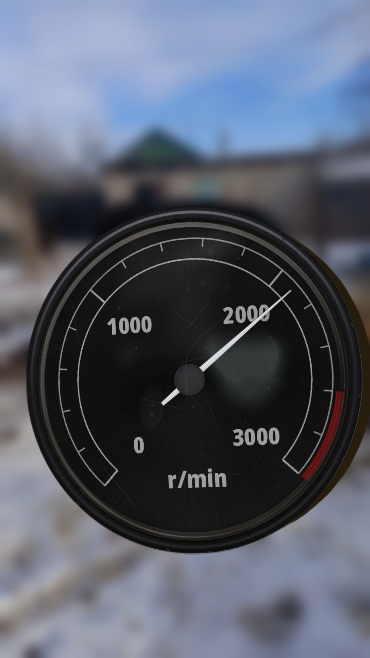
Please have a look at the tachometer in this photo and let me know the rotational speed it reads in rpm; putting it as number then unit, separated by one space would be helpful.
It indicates 2100 rpm
